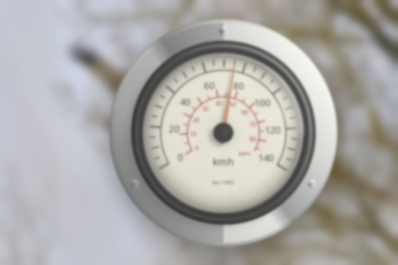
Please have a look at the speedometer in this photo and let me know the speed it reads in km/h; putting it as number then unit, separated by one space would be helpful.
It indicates 75 km/h
